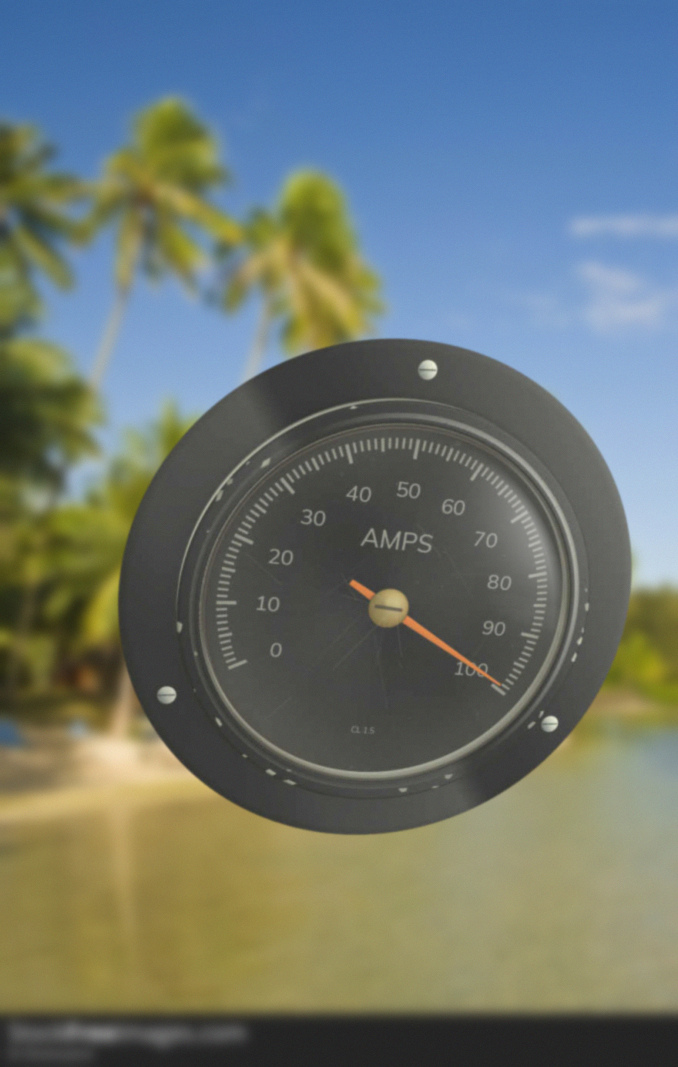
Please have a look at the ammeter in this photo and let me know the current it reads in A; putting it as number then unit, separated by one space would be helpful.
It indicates 99 A
